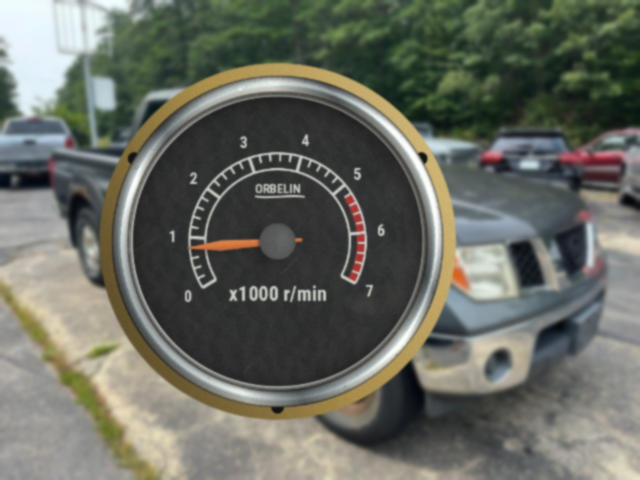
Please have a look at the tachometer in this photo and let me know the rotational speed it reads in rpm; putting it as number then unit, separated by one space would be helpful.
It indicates 800 rpm
